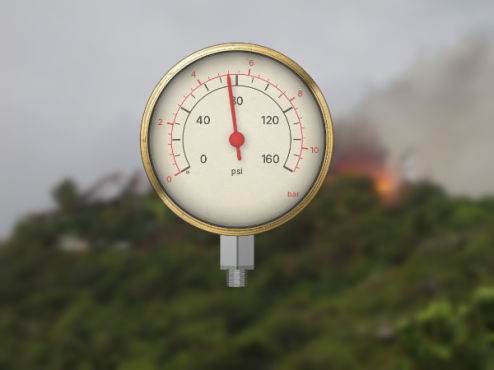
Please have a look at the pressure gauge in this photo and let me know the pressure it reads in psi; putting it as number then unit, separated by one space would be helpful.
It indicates 75 psi
